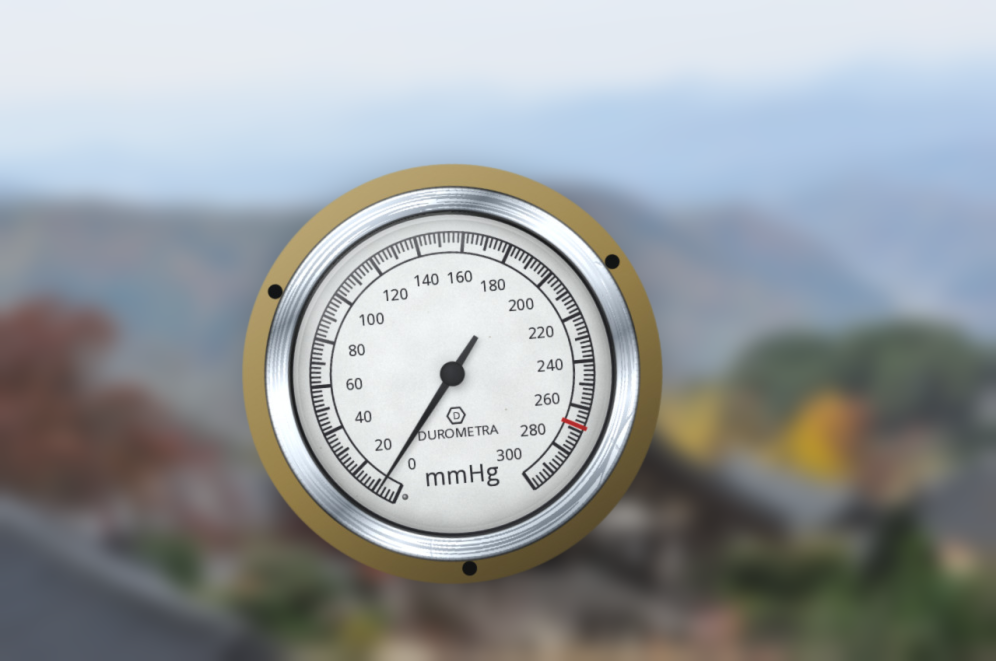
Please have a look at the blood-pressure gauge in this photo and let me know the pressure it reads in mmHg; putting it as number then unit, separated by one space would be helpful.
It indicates 8 mmHg
